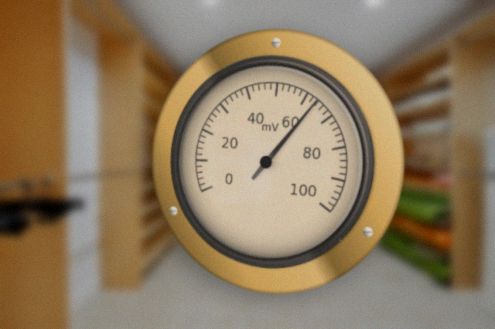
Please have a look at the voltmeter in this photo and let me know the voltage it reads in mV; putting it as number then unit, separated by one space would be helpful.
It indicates 64 mV
